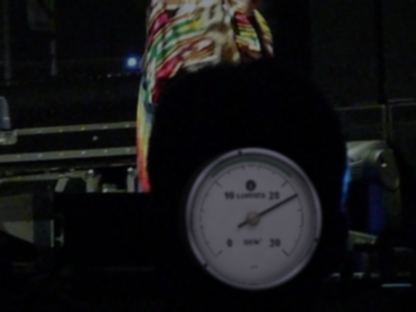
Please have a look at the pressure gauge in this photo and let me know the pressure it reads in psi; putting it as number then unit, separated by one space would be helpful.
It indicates 22 psi
